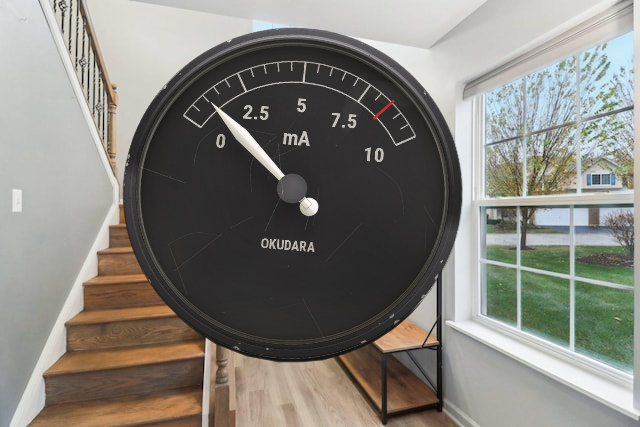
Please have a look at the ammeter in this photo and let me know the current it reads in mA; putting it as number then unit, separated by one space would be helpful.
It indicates 1 mA
